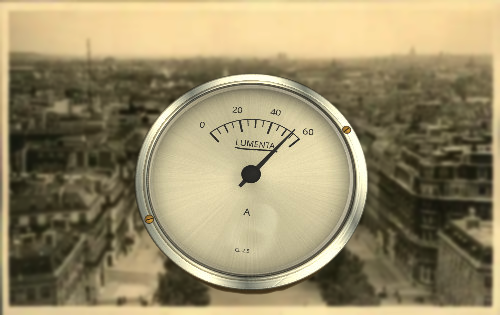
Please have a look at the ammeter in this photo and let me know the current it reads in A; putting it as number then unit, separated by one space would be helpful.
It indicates 55 A
